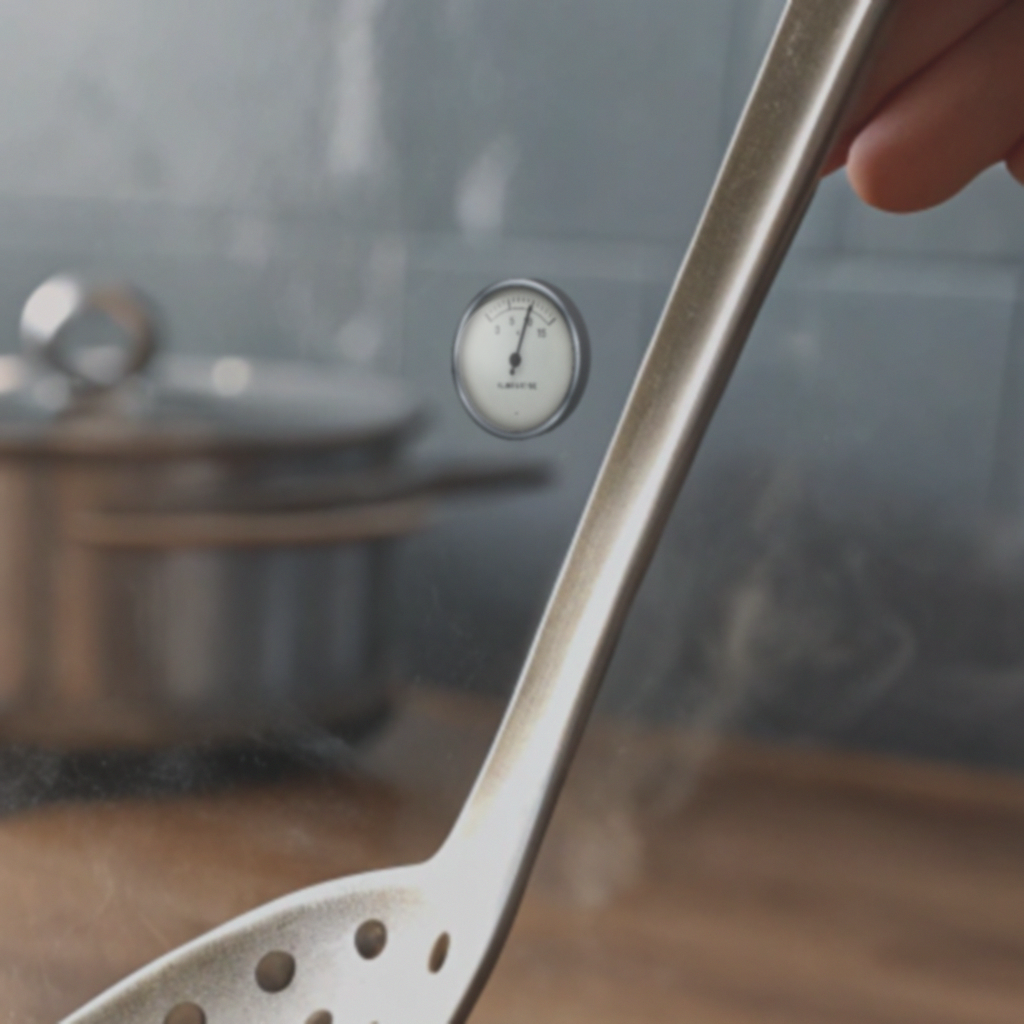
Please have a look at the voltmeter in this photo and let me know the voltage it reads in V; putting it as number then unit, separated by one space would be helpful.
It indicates 10 V
